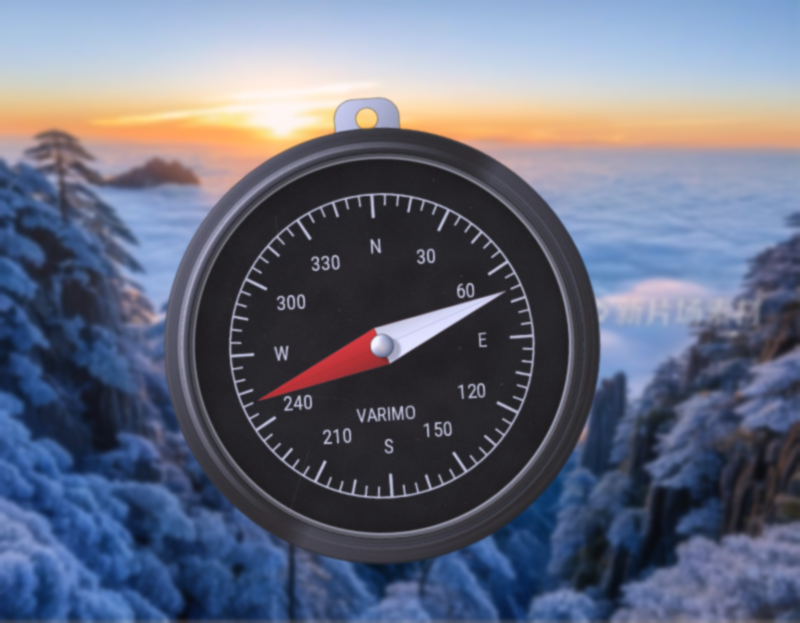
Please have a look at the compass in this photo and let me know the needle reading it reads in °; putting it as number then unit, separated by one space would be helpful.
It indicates 250 °
